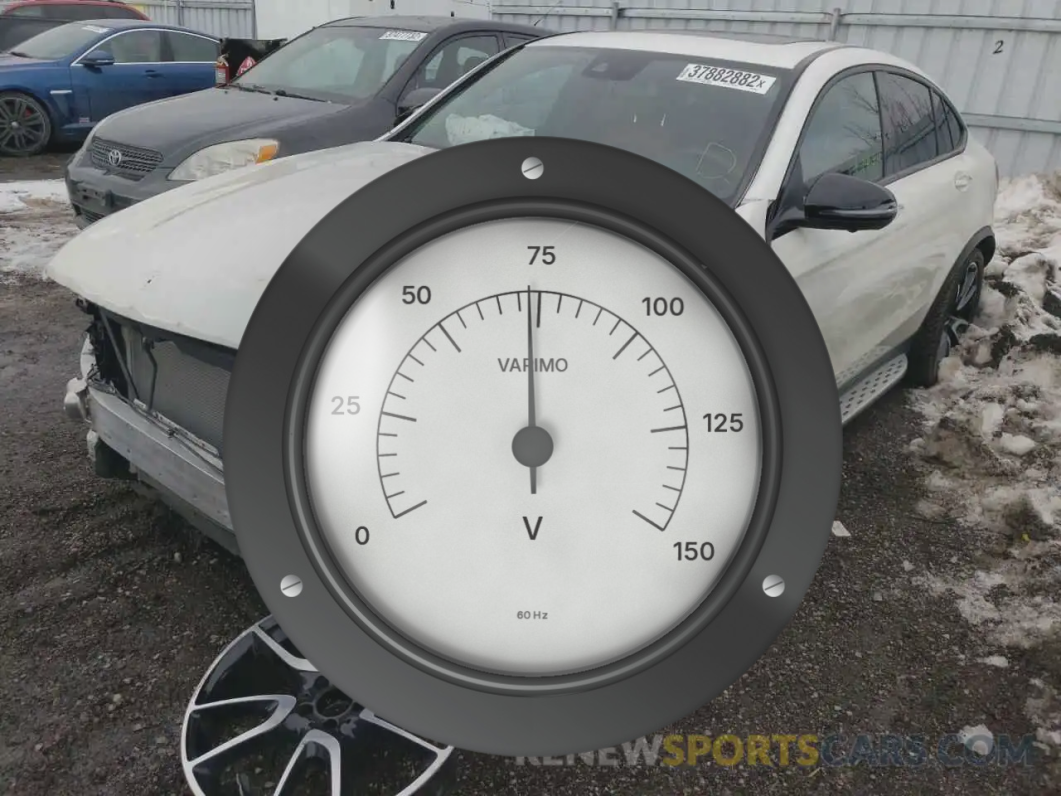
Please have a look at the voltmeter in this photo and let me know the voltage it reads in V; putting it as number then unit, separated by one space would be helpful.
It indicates 72.5 V
